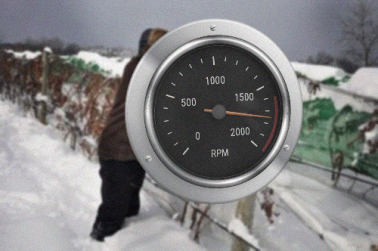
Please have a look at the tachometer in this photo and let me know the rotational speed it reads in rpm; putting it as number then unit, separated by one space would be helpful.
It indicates 1750 rpm
